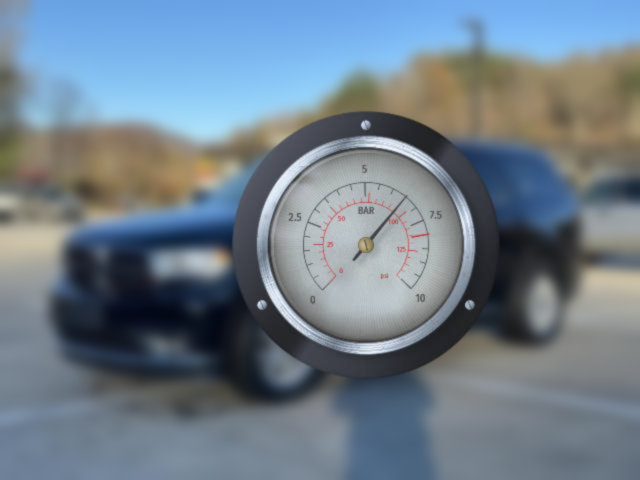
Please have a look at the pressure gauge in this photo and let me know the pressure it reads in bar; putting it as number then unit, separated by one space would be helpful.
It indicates 6.5 bar
